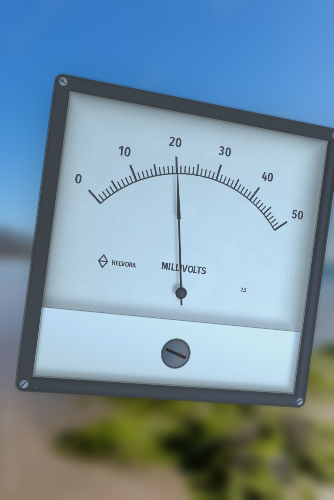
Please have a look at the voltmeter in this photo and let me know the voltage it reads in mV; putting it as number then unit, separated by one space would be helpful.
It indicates 20 mV
